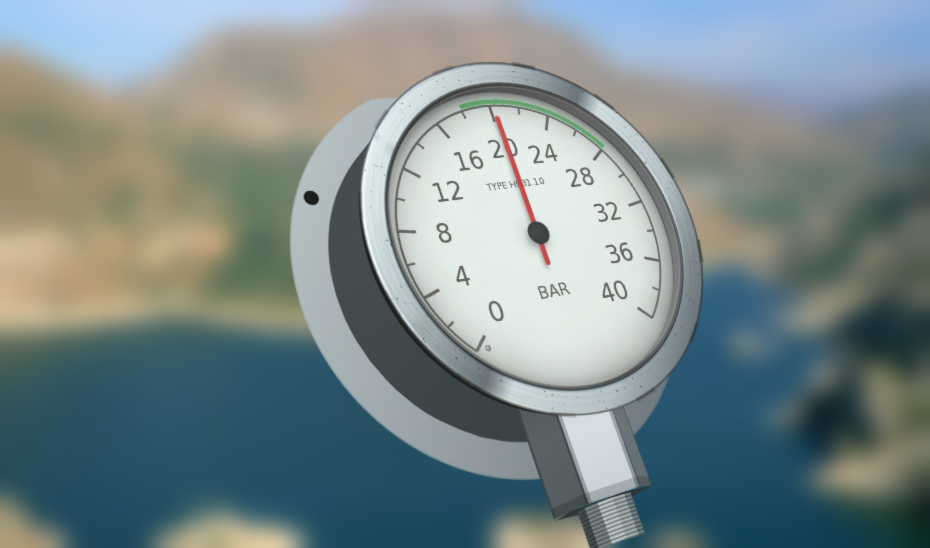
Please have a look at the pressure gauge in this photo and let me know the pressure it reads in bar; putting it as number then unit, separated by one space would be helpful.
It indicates 20 bar
